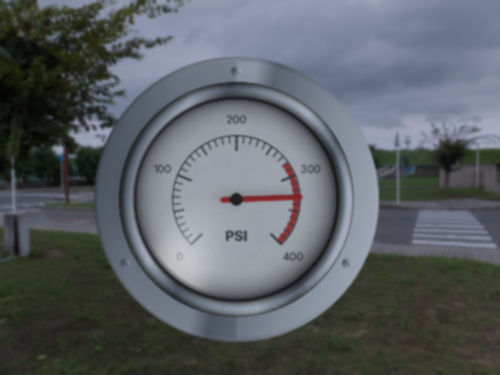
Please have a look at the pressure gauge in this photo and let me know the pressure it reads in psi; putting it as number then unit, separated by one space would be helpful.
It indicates 330 psi
